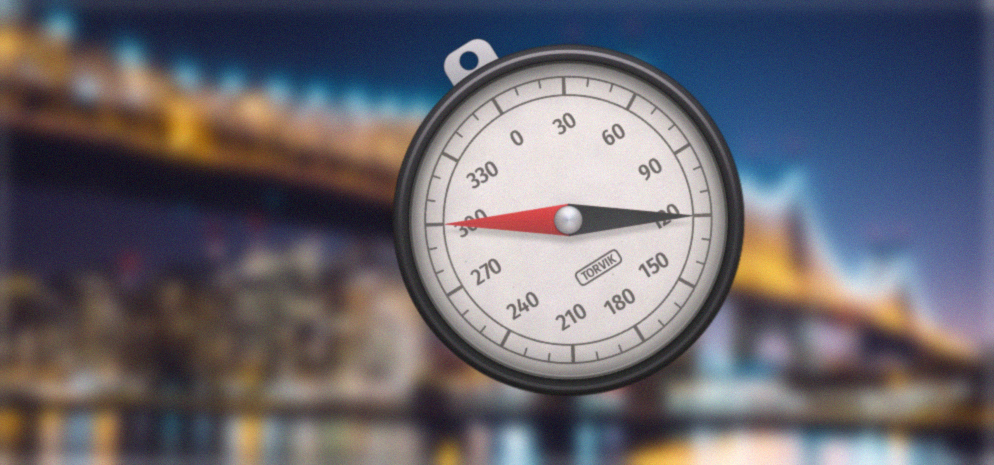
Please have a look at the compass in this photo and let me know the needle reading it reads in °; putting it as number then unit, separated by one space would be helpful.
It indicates 300 °
